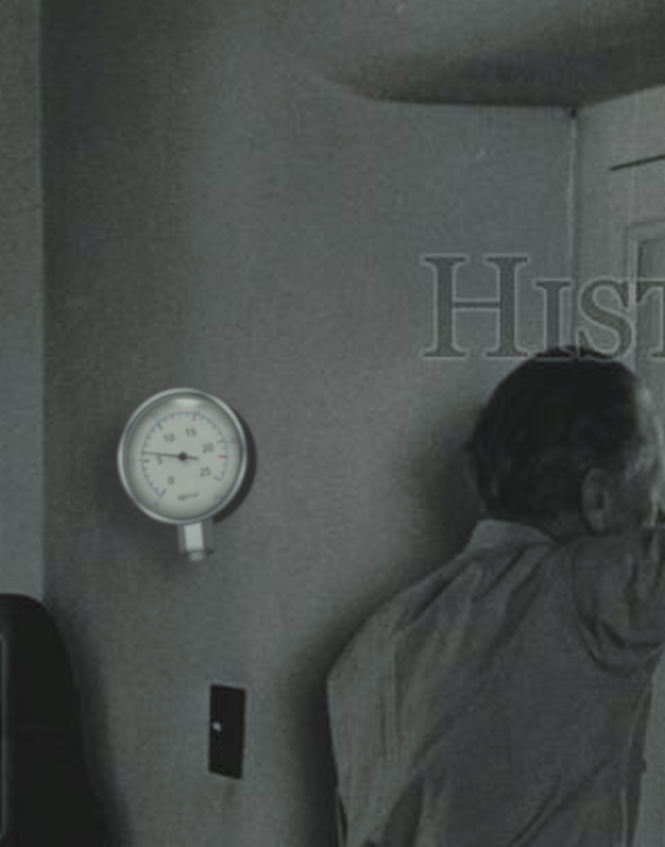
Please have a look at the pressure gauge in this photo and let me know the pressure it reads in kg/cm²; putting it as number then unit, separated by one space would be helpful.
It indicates 6 kg/cm²
